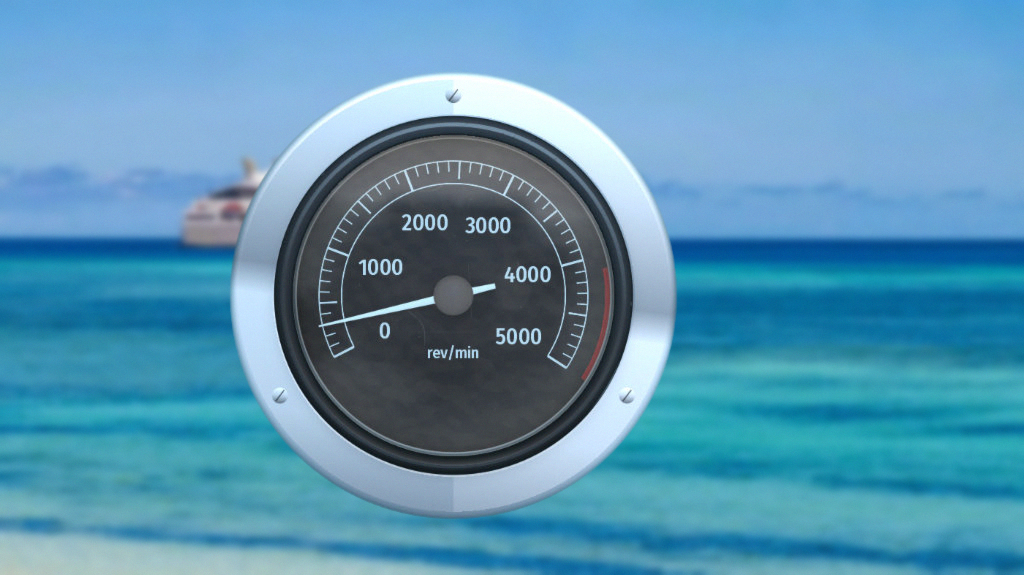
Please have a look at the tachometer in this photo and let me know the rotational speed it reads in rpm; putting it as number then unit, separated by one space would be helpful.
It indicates 300 rpm
